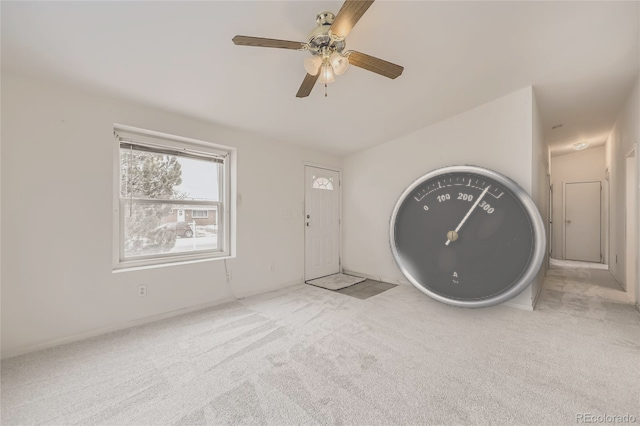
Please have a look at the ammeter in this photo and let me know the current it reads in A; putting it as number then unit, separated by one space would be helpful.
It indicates 260 A
